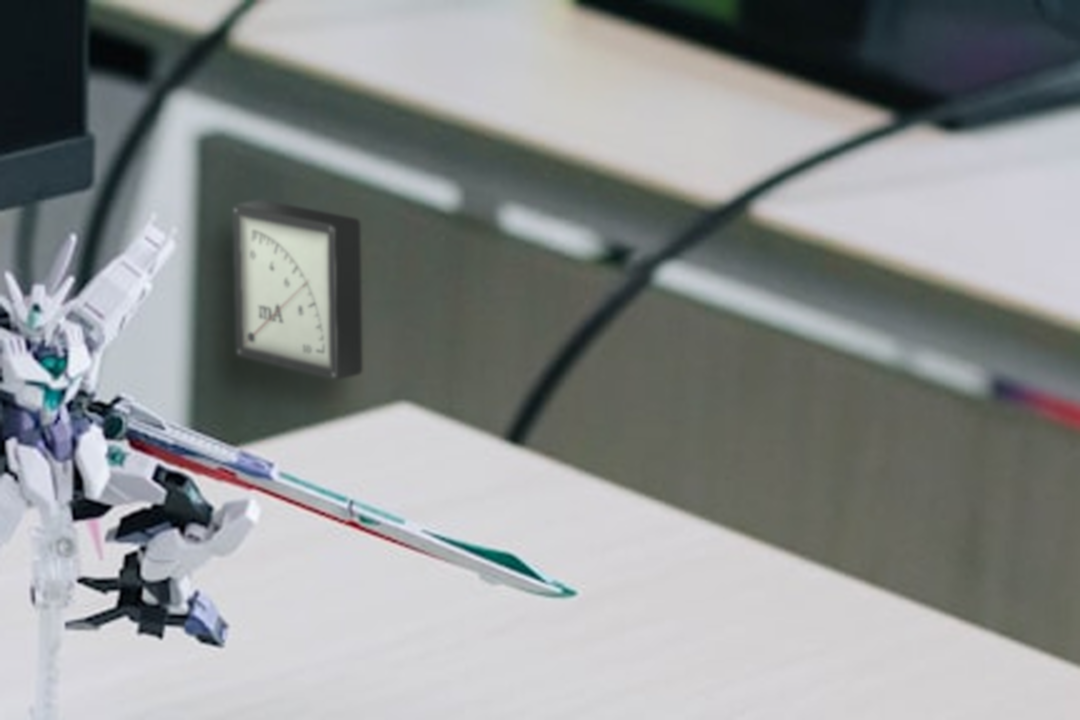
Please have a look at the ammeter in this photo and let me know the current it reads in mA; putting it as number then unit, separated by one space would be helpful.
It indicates 7 mA
